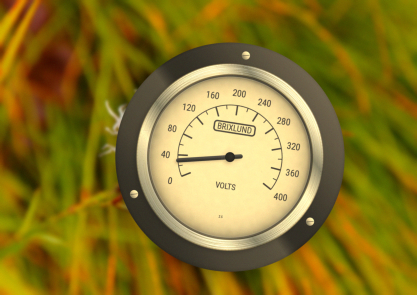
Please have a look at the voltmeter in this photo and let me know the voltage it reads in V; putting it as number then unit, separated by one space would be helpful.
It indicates 30 V
